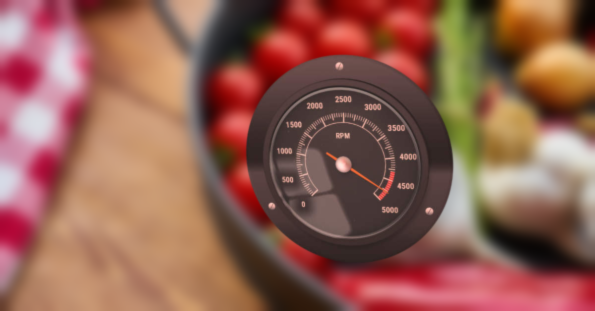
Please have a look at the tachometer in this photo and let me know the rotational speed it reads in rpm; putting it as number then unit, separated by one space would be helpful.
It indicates 4750 rpm
